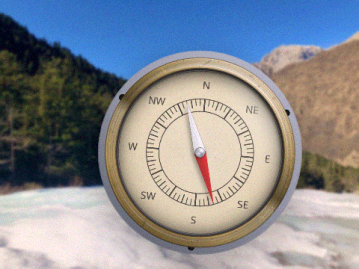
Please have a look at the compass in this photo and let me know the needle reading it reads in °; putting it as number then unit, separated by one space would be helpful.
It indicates 160 °
